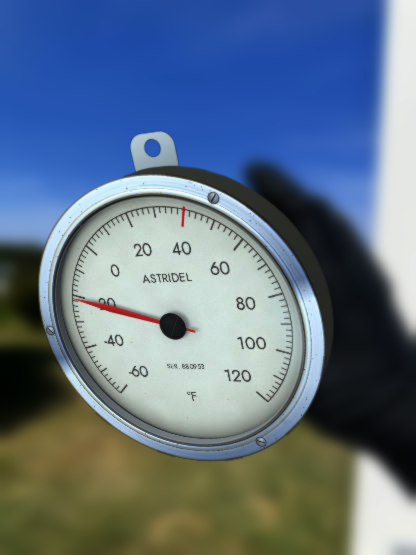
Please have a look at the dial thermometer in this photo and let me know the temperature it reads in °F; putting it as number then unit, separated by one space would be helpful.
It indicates -20 °F
